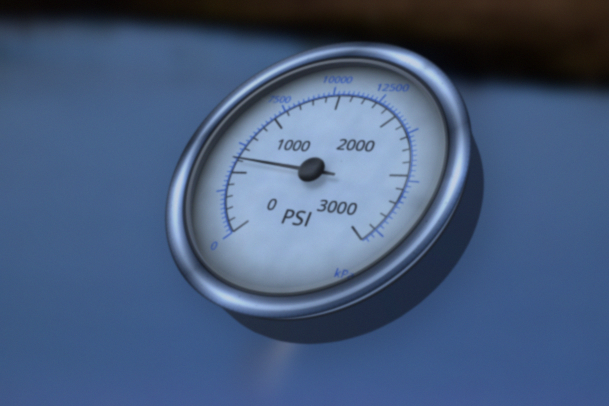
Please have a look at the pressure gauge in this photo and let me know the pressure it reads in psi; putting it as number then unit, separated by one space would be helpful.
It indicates 600 psi
